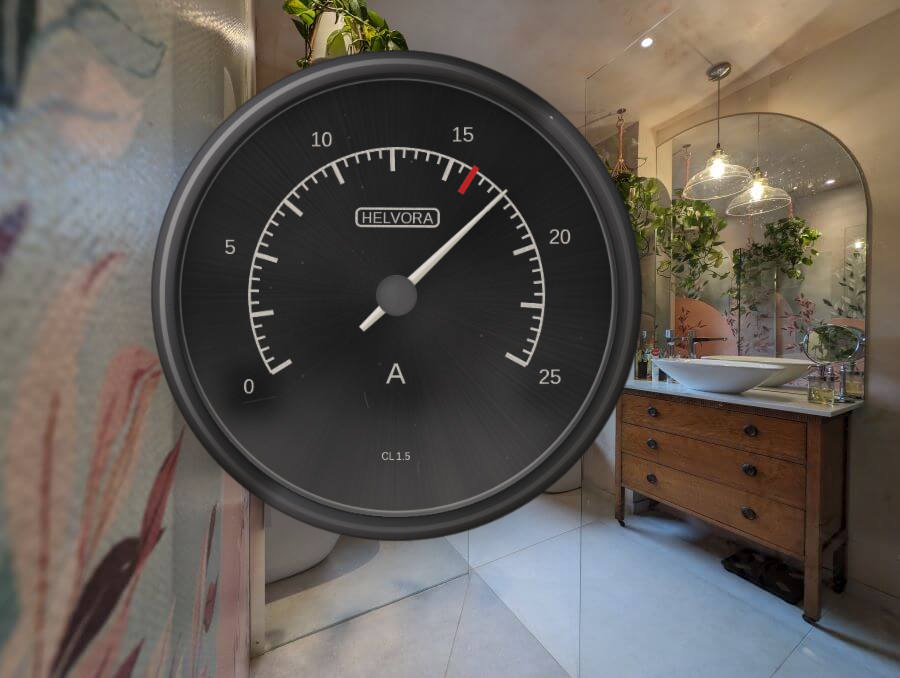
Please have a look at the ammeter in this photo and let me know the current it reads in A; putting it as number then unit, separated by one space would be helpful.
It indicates 17.5 A
